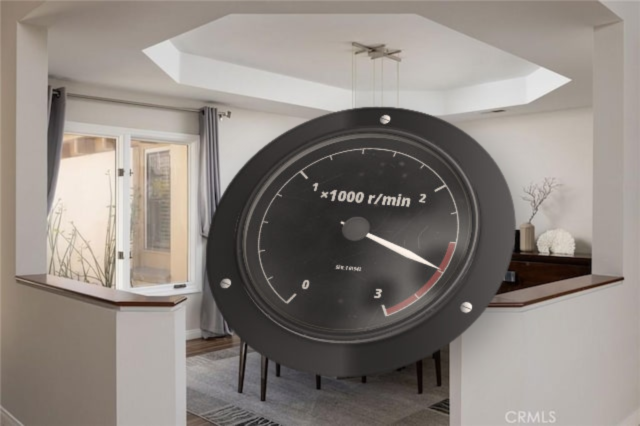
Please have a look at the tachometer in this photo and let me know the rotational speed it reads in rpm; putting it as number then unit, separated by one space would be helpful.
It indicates 2600 rpm
